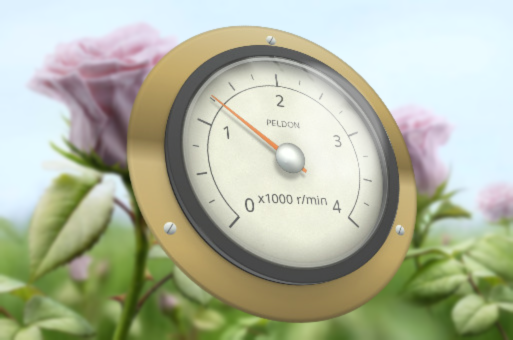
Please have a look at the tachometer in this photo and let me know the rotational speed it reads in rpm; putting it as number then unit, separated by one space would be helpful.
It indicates 1250 rpm
